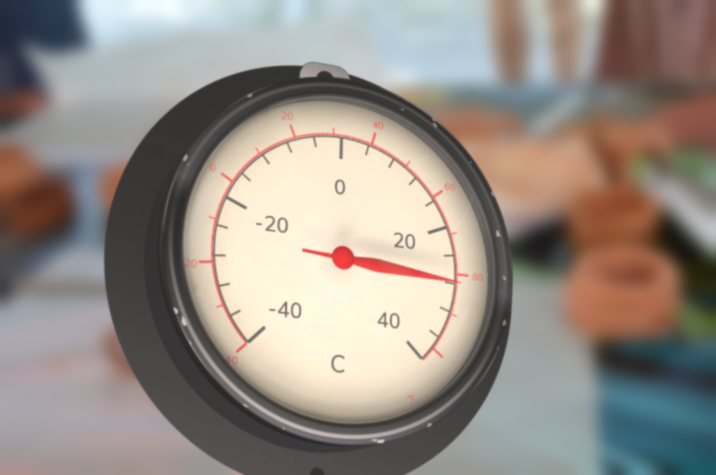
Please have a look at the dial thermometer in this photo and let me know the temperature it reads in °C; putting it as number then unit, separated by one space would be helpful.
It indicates 28 °C
